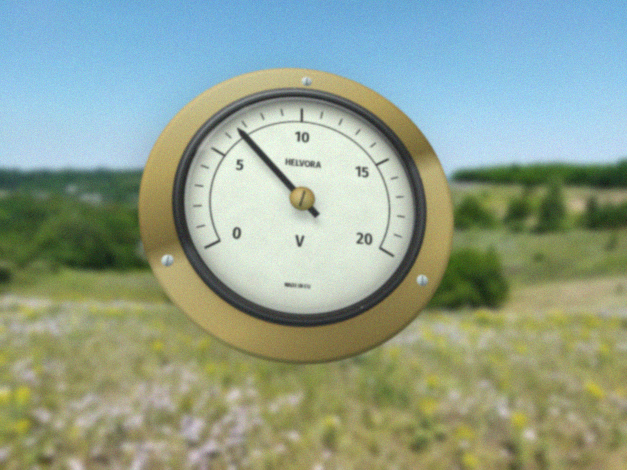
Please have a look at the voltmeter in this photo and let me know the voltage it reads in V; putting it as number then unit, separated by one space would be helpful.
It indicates 6.5 V
